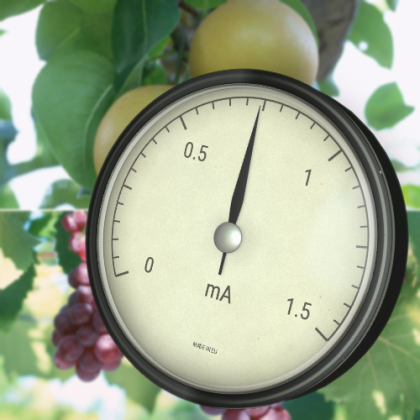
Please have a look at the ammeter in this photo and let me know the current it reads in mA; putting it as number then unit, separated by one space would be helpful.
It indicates 0.75 mA
